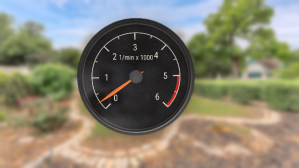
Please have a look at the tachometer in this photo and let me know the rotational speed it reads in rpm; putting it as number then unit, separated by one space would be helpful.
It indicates 250 rpm
